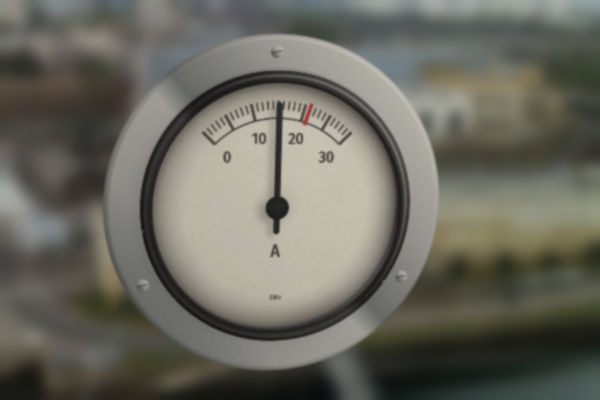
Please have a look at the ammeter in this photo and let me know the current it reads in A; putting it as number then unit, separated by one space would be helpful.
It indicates 15 A
